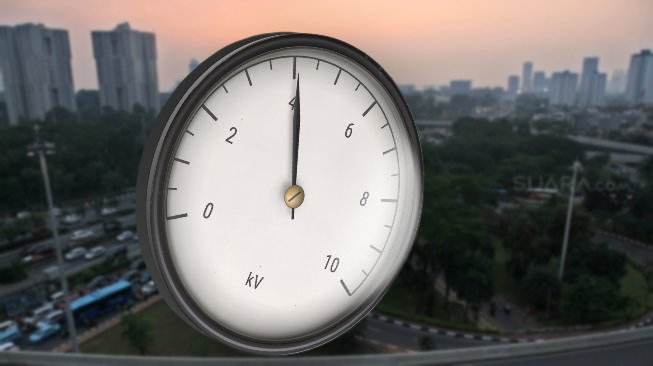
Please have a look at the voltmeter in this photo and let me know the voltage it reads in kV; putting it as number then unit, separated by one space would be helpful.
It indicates 4 kV
